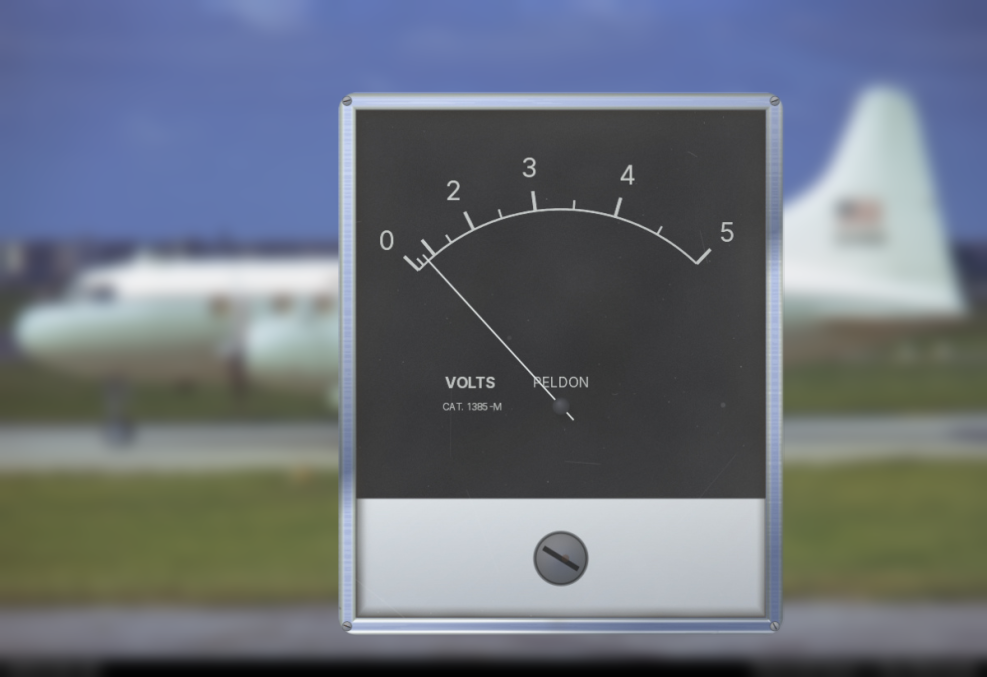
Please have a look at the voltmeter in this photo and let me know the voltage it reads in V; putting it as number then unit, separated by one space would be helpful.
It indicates 0.75 V
